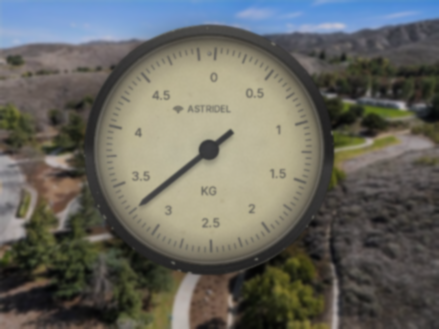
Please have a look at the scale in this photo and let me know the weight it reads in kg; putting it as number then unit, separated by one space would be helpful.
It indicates 3.25 kg
